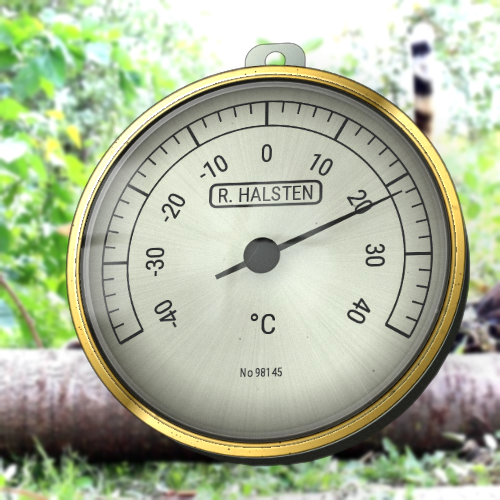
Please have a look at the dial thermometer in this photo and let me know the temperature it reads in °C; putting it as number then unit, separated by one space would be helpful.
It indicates 22 °C
